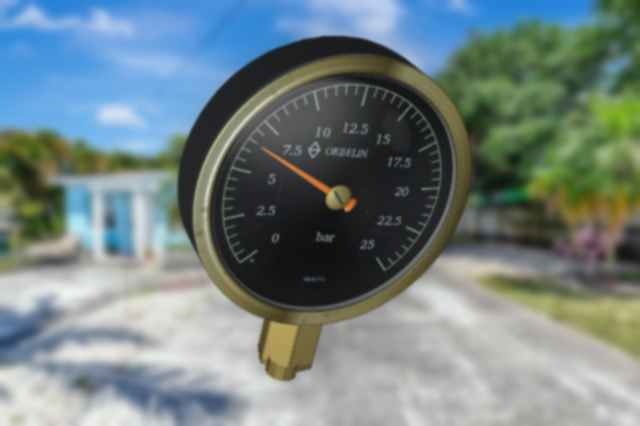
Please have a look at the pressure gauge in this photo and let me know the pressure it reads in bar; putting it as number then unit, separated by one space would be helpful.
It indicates 6.5 bar
